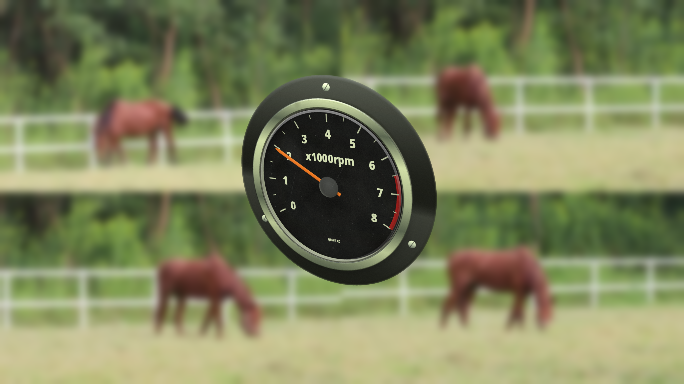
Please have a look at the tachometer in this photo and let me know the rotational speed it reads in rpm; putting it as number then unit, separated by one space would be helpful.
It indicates 2000 rpm
